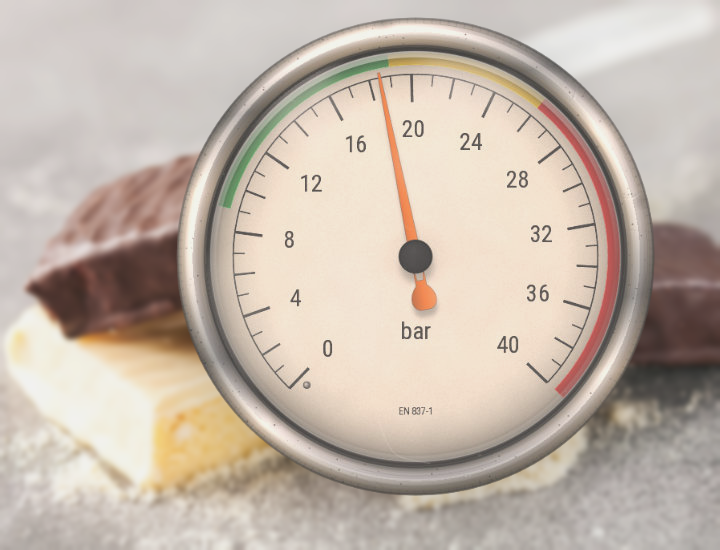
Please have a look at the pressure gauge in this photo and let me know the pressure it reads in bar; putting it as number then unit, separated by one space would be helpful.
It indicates 18.5 bar
